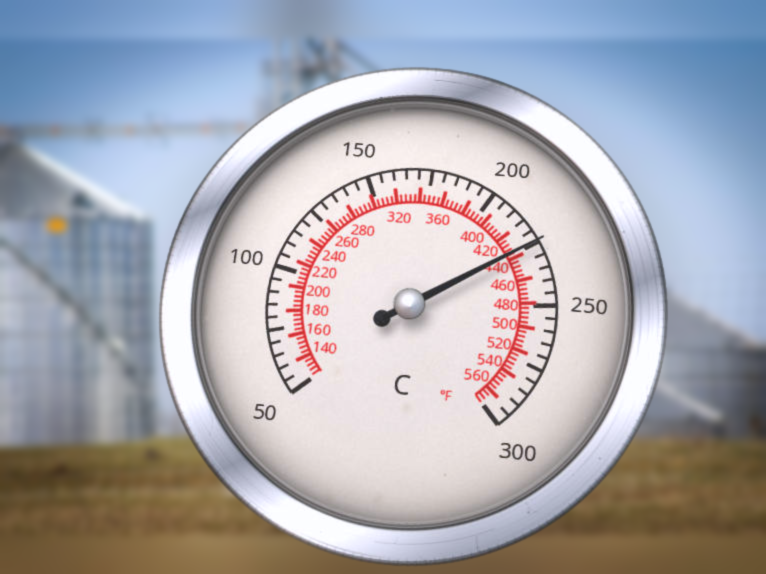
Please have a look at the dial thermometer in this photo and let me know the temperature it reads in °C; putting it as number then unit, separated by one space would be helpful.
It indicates 225 °C
